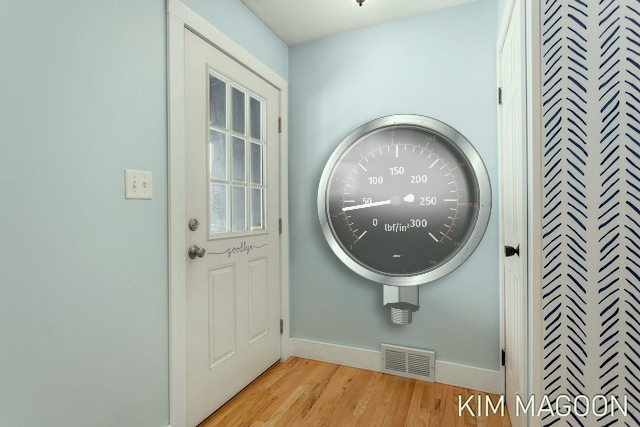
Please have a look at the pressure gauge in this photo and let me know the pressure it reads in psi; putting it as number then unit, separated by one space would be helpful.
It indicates 40 psi
